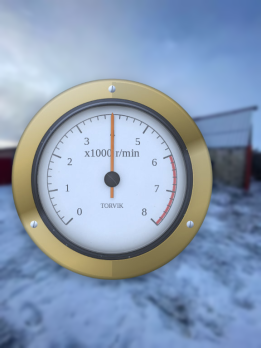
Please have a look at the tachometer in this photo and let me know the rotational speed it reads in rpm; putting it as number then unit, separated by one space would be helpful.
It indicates 4000 rpm
